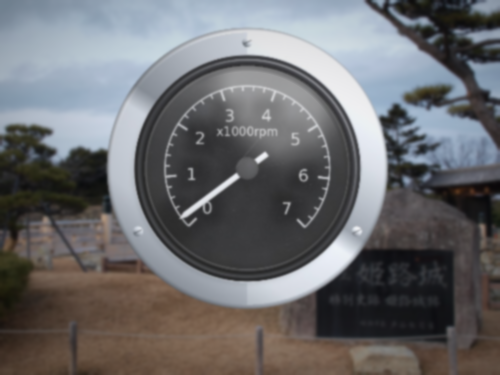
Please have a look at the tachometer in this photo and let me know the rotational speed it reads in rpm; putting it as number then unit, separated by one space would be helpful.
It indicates 200 rpm
